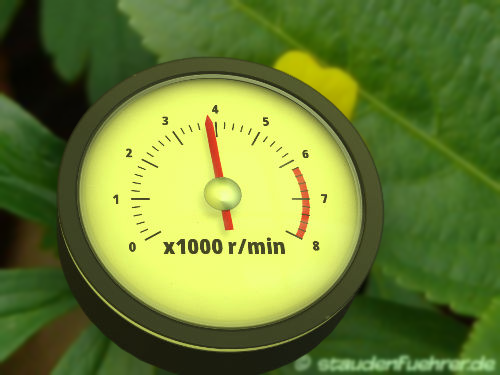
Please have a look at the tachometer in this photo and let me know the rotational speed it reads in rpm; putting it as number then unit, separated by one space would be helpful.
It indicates 3800 rpm
